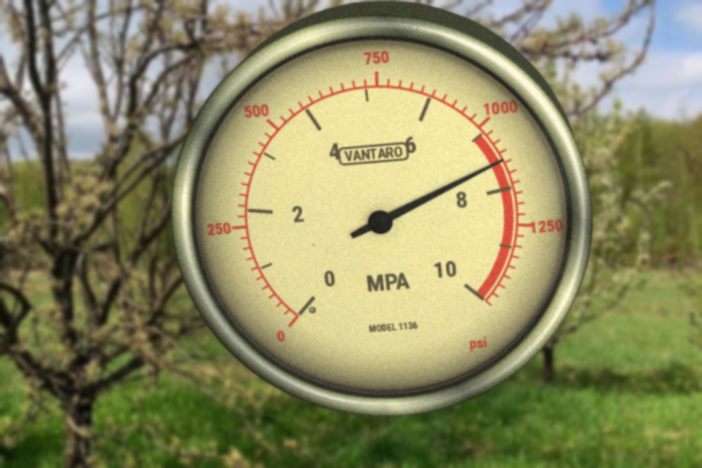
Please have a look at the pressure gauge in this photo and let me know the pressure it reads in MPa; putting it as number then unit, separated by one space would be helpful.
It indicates 7.5 MPa
